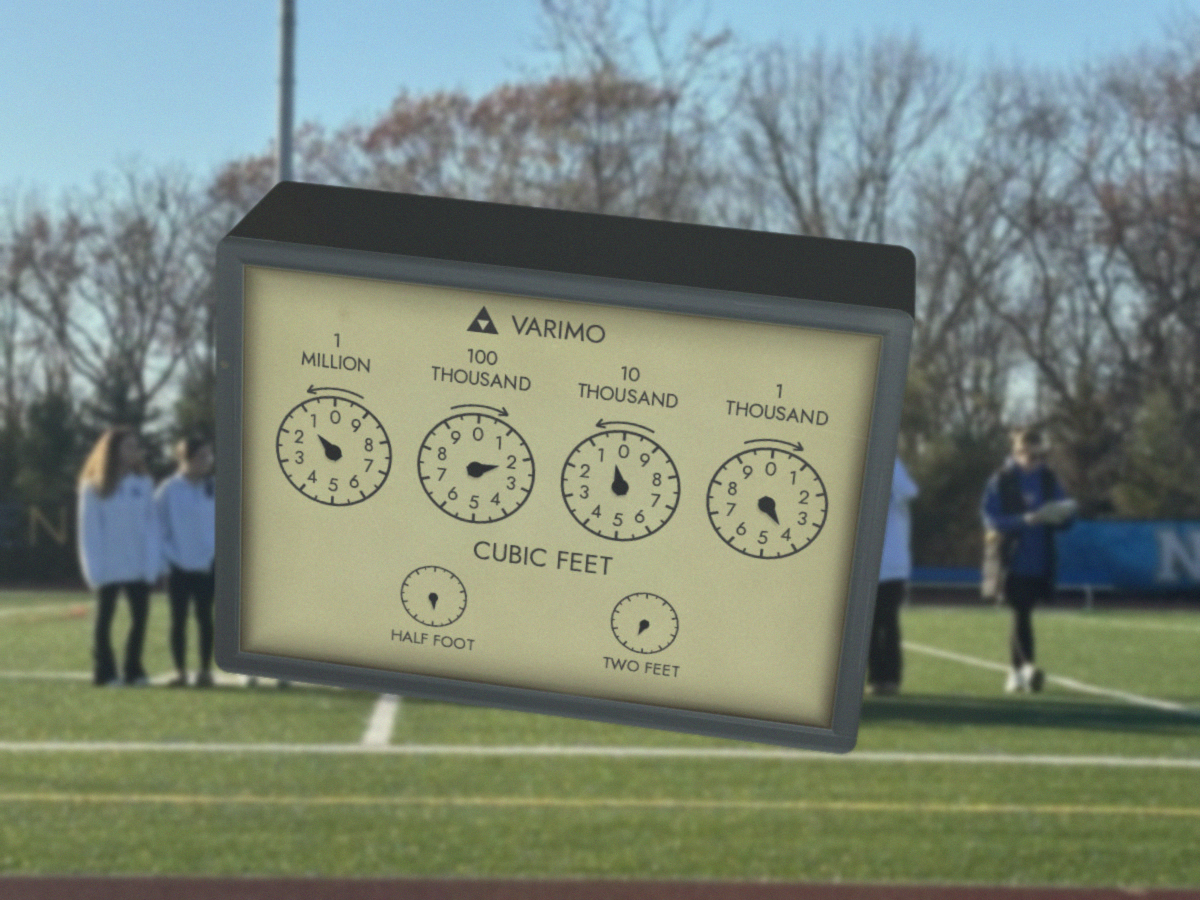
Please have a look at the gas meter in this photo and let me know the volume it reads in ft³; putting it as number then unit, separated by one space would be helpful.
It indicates 120400 ft³
